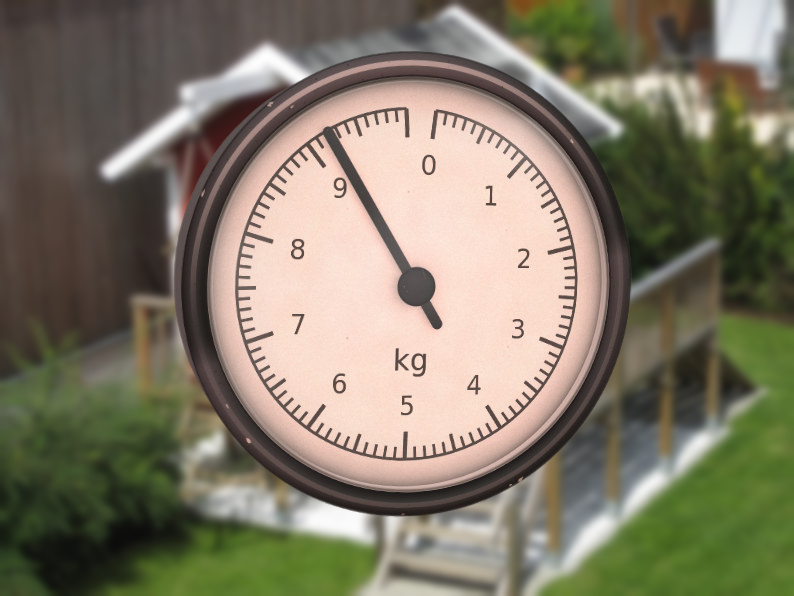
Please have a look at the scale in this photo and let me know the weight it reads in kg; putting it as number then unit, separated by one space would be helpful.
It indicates 9.2 kg
